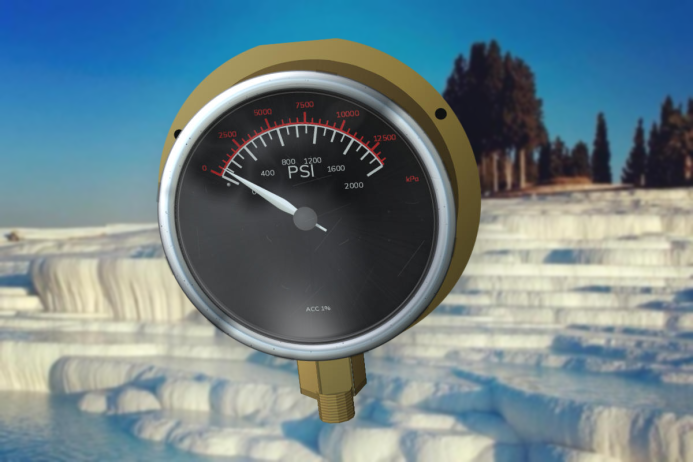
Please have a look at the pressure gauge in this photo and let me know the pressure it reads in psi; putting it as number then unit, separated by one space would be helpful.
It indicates 100 psi
